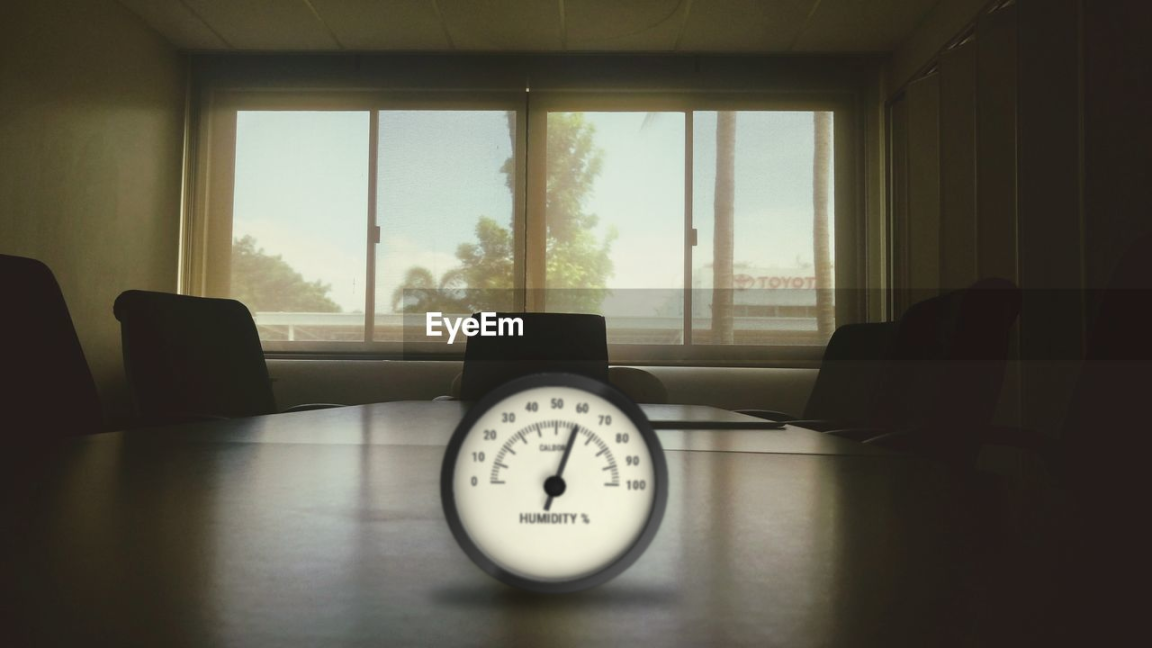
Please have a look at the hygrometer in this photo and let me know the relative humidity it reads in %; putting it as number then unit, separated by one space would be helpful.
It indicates 60 %
